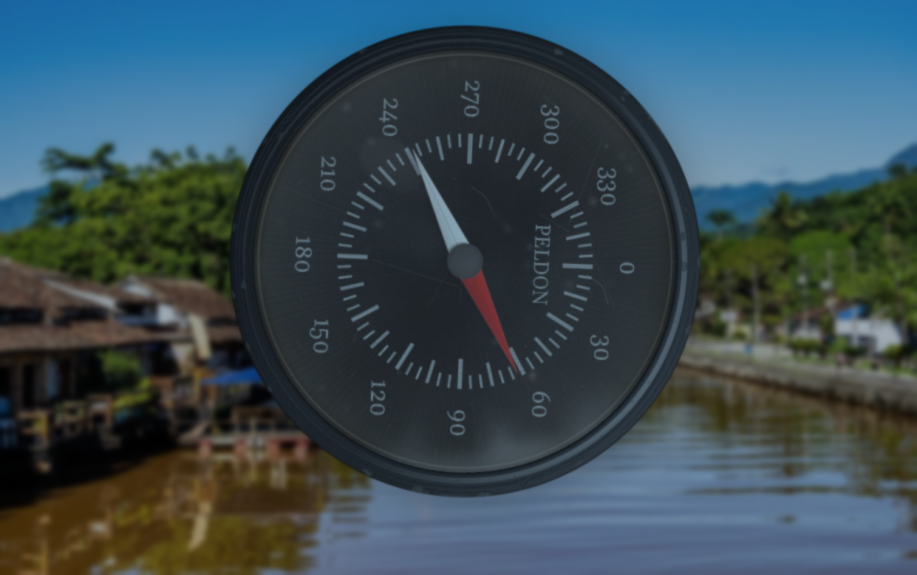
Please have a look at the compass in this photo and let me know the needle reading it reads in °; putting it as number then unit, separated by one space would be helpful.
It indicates 62.5 °
